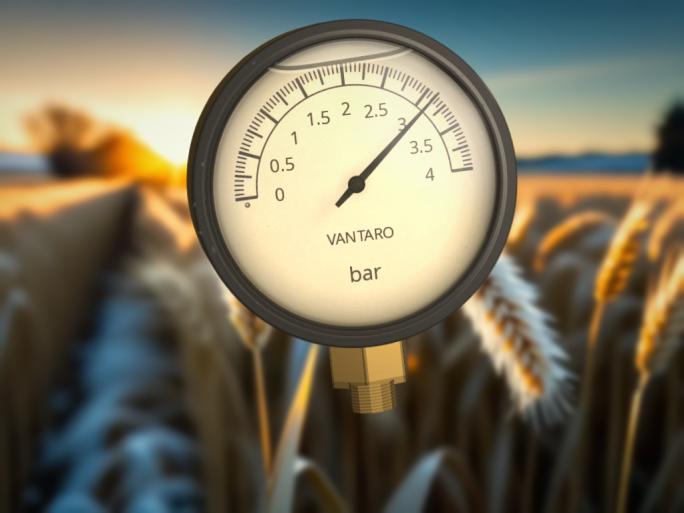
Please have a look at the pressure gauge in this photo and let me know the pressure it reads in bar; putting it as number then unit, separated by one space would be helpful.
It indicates 3.1 bar
